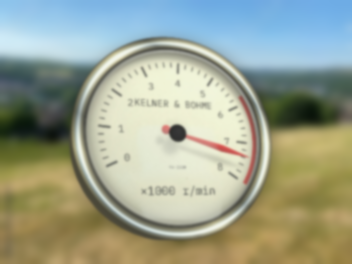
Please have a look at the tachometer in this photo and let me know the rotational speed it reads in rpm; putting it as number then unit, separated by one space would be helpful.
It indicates 7400 rpm
